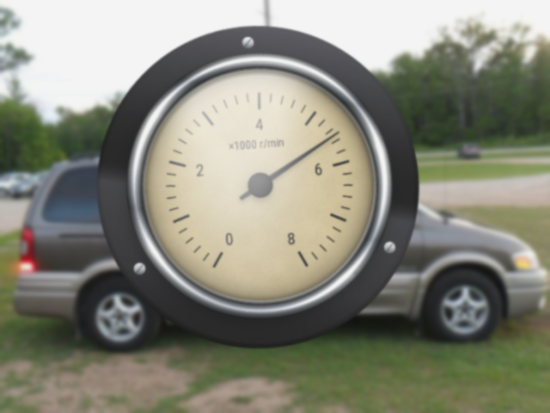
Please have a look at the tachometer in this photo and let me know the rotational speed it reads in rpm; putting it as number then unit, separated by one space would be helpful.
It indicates 5500 rpm
